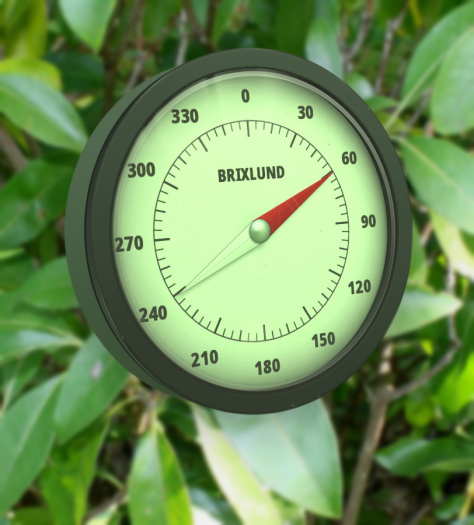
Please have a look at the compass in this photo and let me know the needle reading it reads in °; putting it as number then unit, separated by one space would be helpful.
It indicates 60 °
